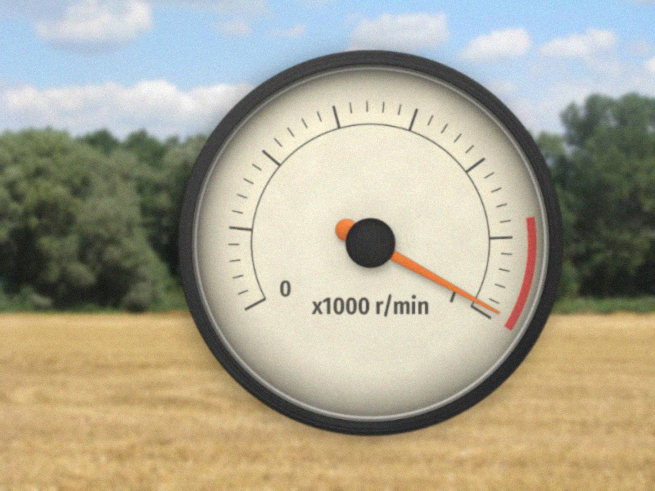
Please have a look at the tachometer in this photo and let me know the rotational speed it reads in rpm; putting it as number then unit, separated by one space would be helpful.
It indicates 6900 rpm
